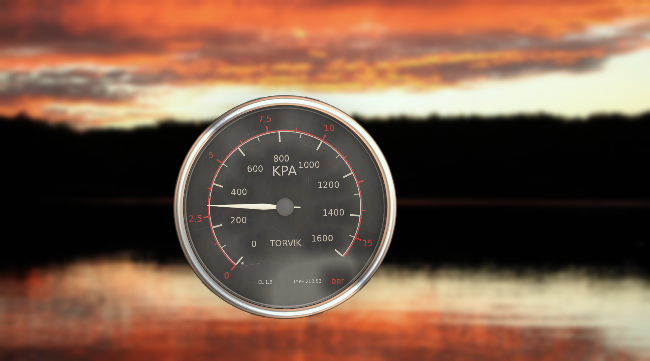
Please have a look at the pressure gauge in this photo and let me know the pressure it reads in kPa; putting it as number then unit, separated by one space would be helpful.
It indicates 300 kPa
